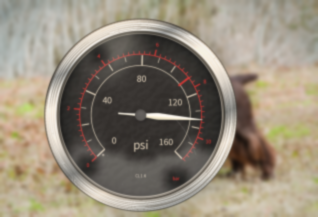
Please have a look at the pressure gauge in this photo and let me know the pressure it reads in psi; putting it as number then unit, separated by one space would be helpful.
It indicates 135 psi
